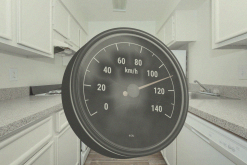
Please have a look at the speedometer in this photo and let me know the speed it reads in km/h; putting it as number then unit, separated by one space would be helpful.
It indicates 110 km/h
